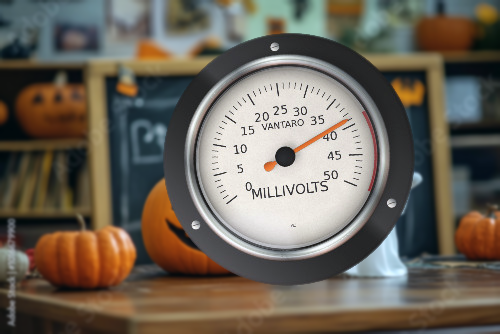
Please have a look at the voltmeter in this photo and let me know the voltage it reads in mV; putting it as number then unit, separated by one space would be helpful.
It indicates 39 mV
